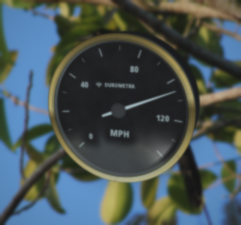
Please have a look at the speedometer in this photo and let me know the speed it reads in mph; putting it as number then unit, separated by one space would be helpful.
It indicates 105 mph
